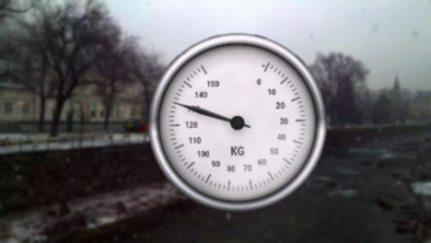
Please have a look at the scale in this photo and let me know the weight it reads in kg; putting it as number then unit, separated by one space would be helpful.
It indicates 130 kg
